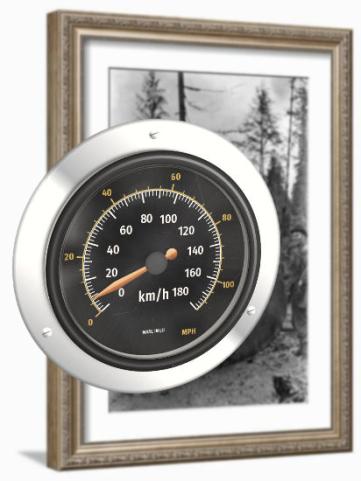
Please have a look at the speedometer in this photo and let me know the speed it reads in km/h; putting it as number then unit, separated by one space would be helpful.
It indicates 10 km/h
